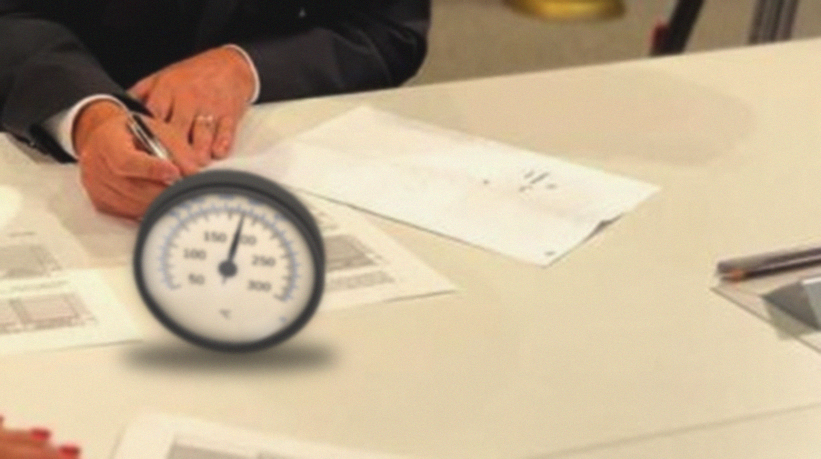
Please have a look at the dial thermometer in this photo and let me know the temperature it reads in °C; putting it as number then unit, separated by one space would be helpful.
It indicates 187.5 °C
